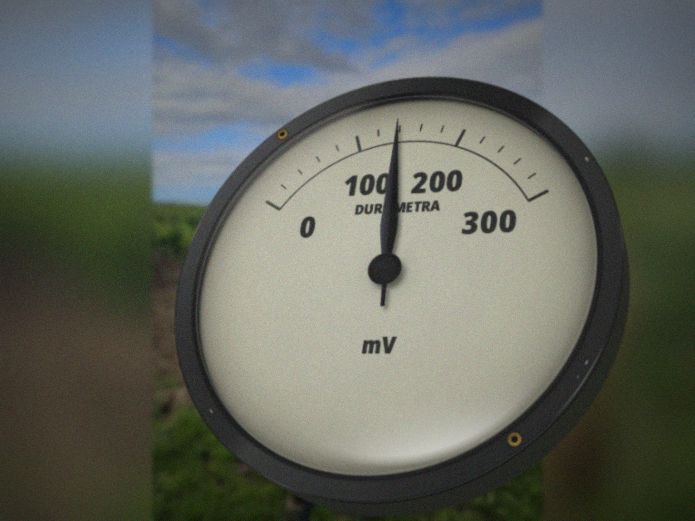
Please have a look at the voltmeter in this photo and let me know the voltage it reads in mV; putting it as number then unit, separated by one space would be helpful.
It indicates 140 mV
